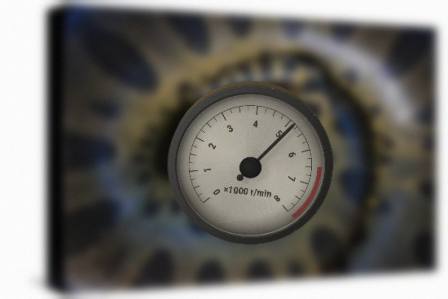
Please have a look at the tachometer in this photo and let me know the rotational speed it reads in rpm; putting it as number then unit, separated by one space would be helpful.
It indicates 5125 rpm
